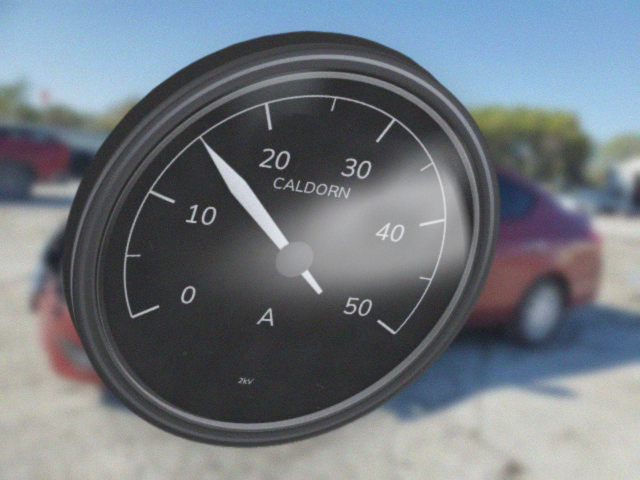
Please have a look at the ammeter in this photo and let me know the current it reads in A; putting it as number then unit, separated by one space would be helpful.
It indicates 15 A
